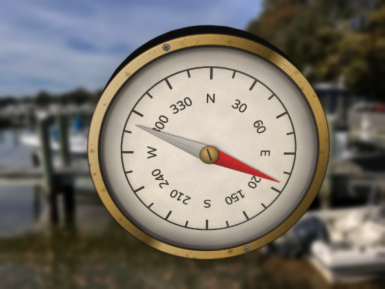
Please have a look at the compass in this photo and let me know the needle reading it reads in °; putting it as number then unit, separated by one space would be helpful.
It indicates 112.5 °
